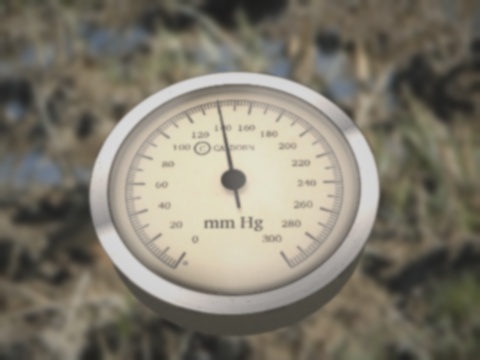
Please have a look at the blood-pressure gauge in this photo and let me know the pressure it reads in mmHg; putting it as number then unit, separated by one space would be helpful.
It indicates 140 mmHg
